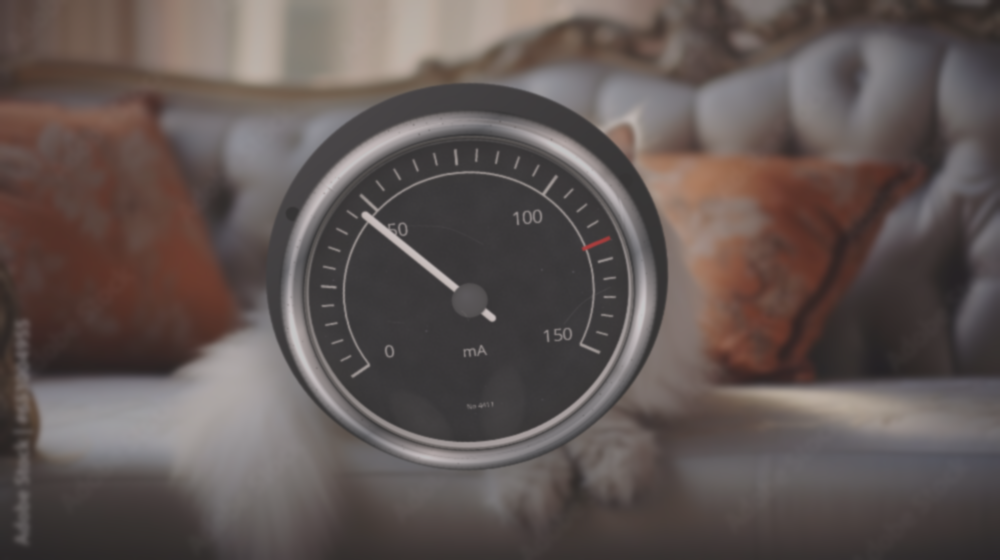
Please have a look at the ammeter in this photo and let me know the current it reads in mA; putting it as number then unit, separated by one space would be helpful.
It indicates 47.5 mA
